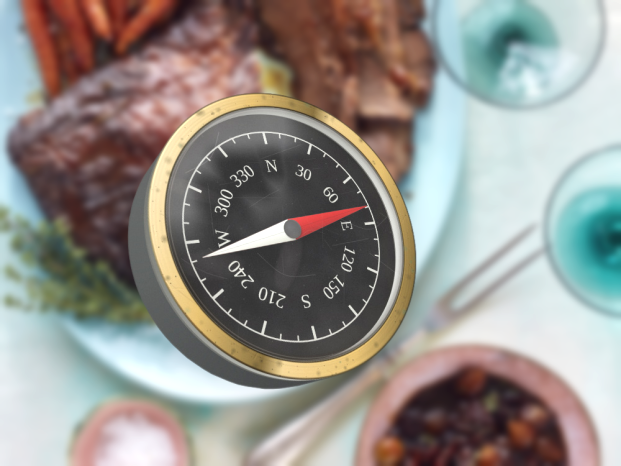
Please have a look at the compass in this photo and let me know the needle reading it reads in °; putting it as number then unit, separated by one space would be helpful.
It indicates 80 °
